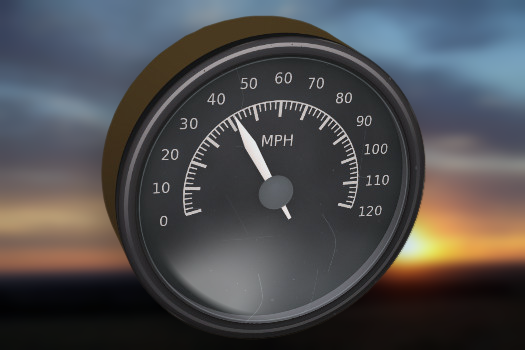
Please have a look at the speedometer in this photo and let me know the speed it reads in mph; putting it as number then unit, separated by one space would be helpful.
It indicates 42 mph
